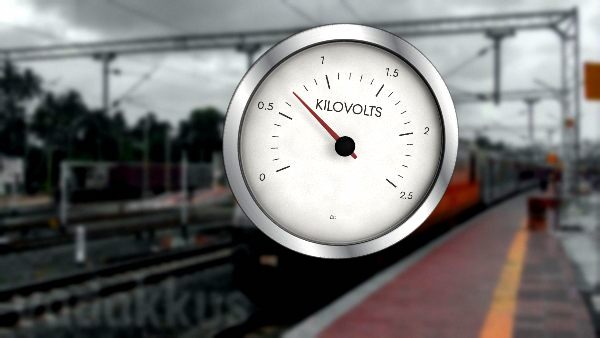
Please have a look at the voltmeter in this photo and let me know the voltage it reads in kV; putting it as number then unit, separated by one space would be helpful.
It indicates 0.7 kV
